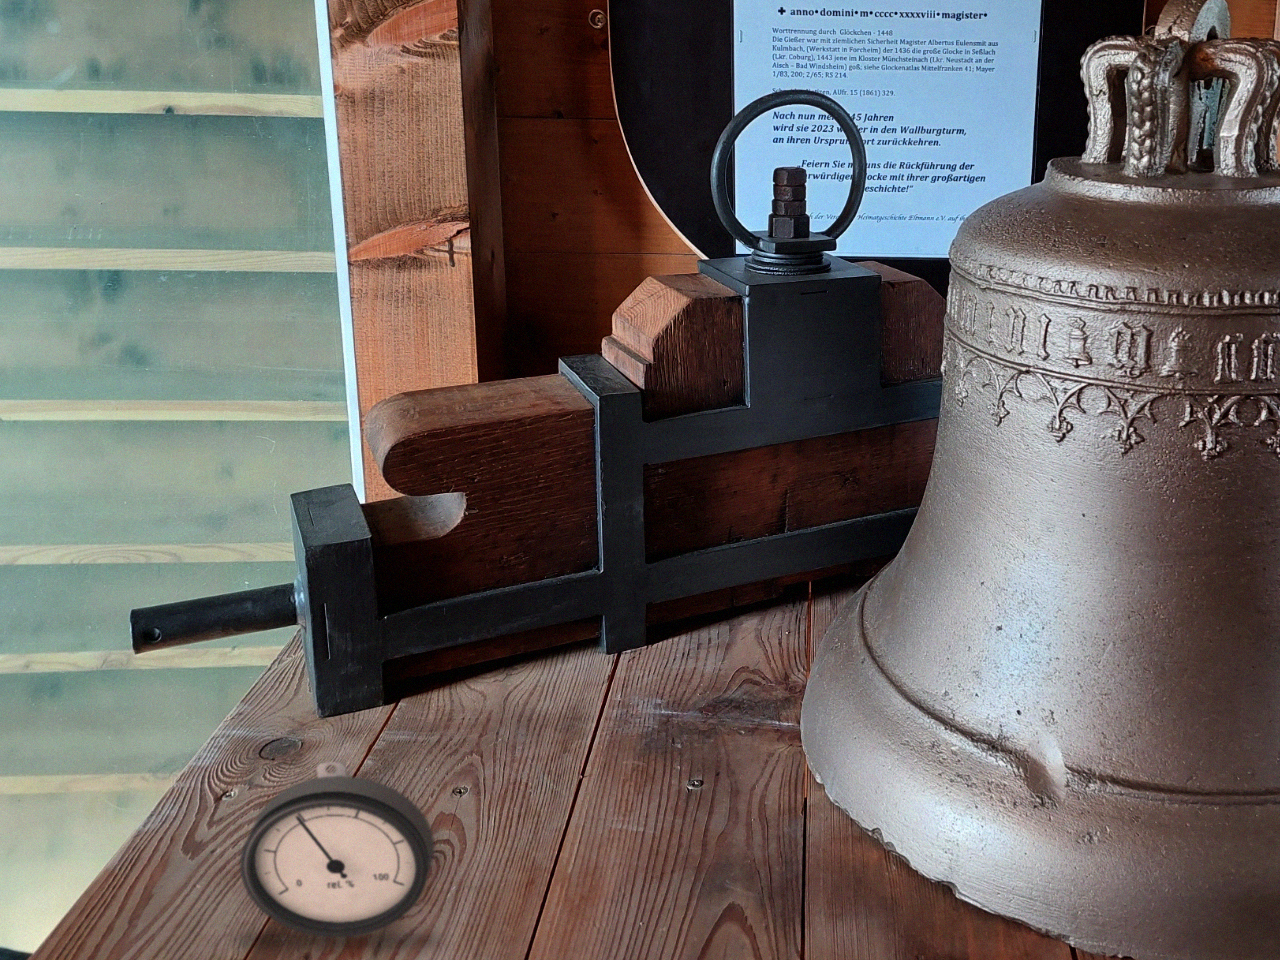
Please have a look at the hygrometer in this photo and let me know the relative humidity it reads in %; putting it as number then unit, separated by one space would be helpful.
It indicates 40 %
